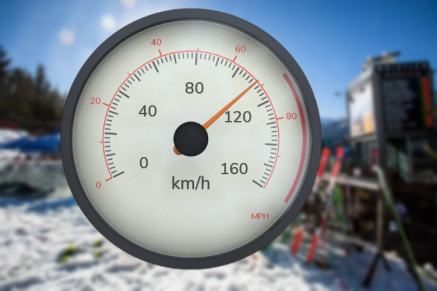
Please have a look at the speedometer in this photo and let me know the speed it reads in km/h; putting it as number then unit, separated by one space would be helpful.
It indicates 110 km/h
